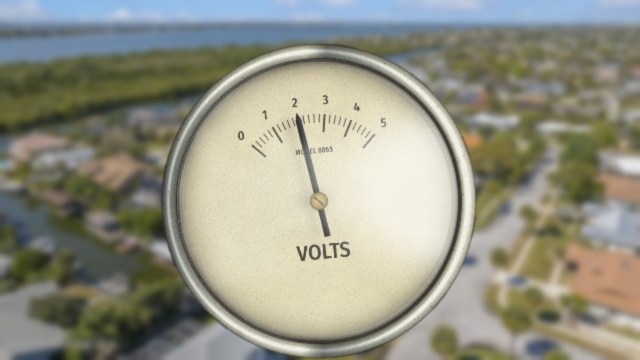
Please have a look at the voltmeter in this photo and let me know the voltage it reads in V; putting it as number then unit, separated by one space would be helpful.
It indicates 2 V
